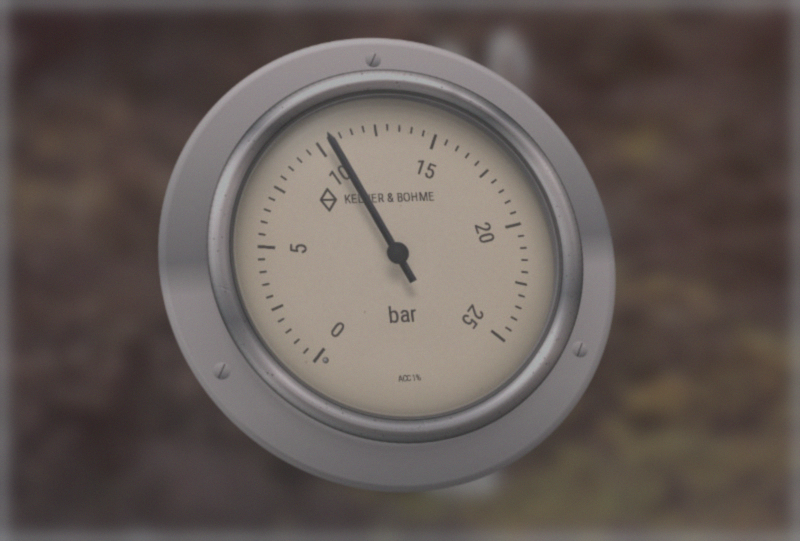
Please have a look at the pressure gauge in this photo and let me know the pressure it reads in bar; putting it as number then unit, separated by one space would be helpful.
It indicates 10.5 bar
